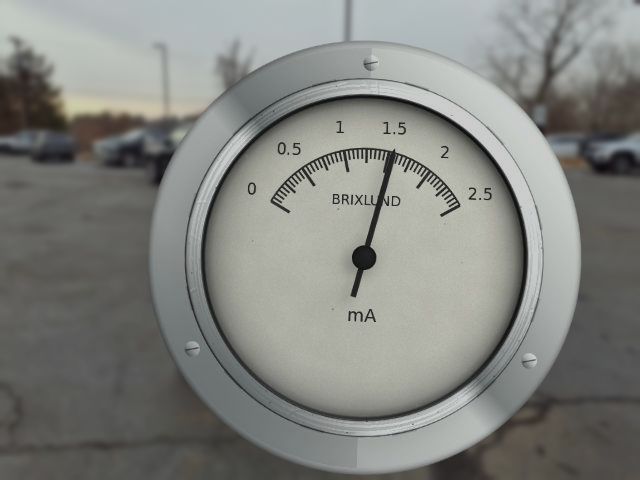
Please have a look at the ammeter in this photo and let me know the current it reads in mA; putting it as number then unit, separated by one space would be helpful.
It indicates 1.55 mA
